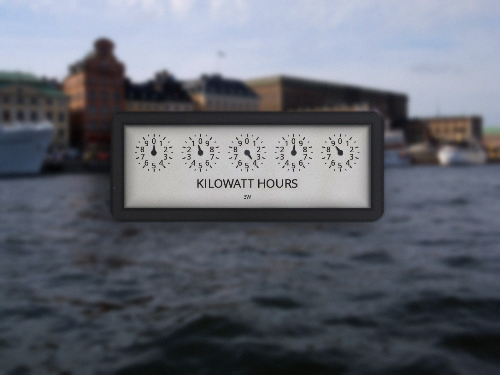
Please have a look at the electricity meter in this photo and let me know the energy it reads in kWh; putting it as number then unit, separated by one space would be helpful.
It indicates 399 kWh
